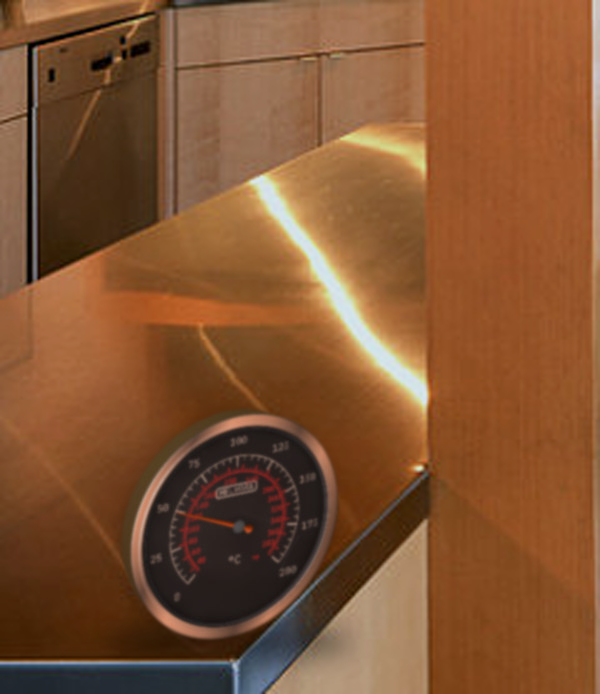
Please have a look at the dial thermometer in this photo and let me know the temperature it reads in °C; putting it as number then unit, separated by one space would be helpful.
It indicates 50 °C
